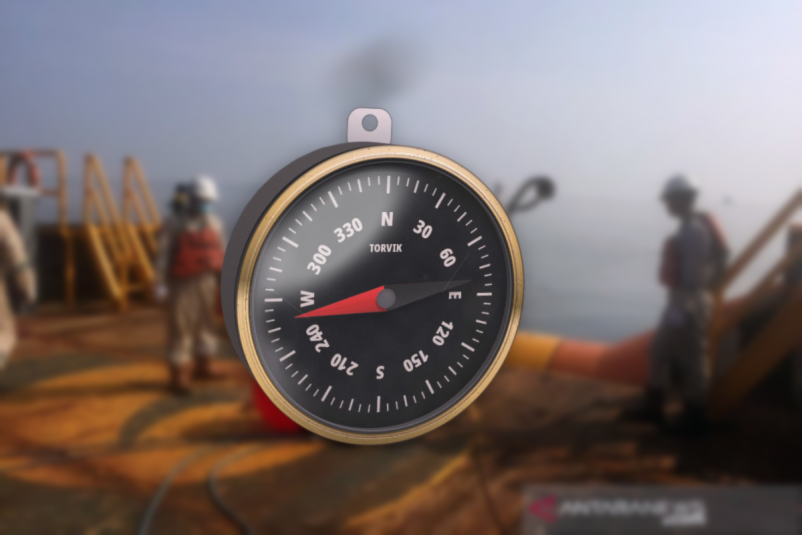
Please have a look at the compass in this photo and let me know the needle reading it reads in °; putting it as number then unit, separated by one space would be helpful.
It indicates 260 °
